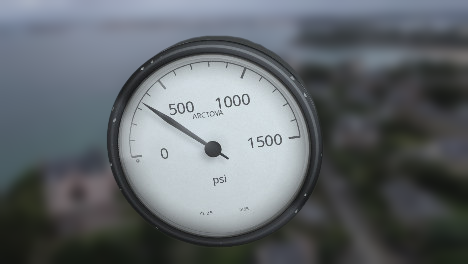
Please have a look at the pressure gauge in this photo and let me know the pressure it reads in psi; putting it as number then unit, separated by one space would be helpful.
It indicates 350 psi
